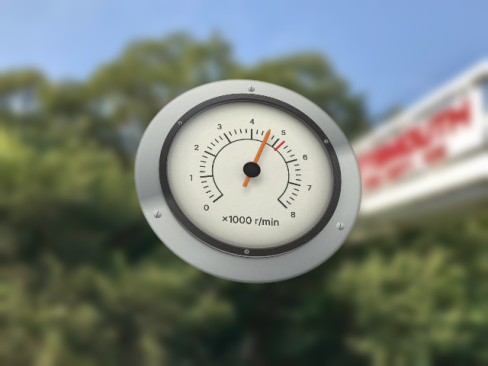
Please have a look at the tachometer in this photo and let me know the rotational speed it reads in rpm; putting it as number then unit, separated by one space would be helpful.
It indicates 4600 rpm
